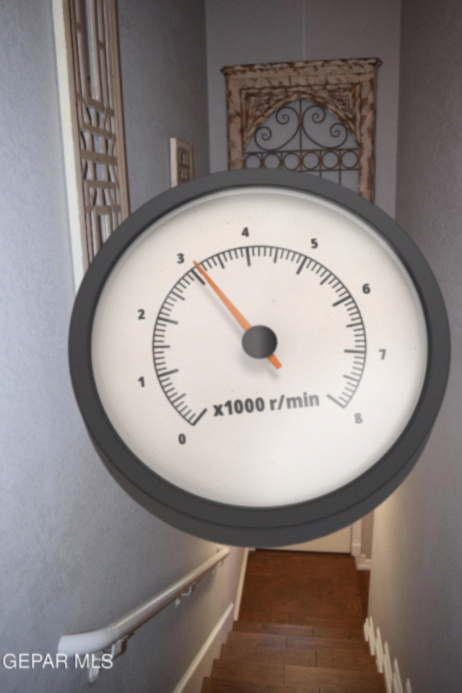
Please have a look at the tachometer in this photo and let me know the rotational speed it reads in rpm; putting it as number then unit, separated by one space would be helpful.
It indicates 3100 rpm
